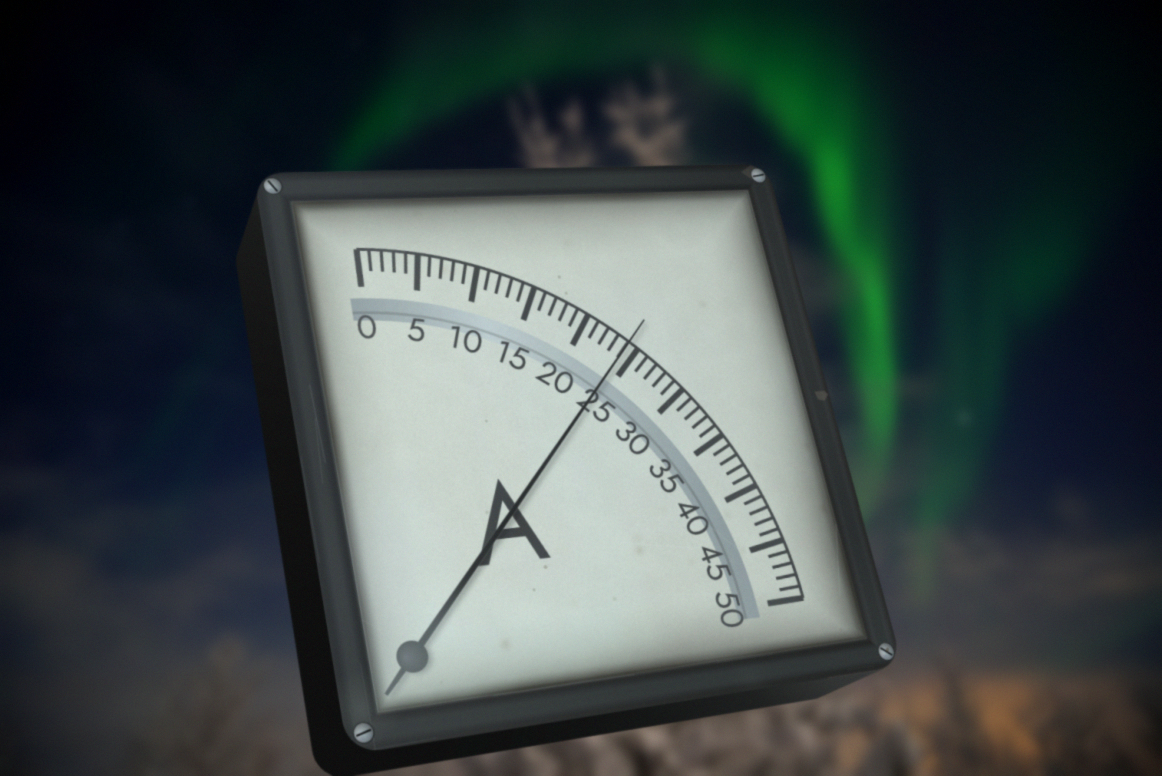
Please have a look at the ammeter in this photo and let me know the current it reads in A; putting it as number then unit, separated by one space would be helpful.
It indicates 24 A
